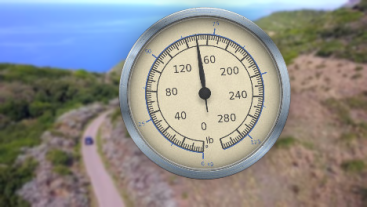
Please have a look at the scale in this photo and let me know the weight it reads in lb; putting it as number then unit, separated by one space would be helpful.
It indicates 150 lb
